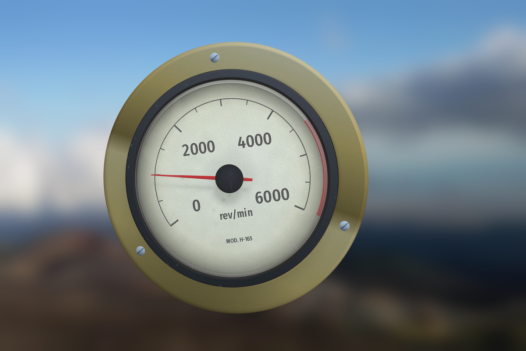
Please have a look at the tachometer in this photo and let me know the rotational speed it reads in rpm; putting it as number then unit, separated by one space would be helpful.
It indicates 1000 rpm
